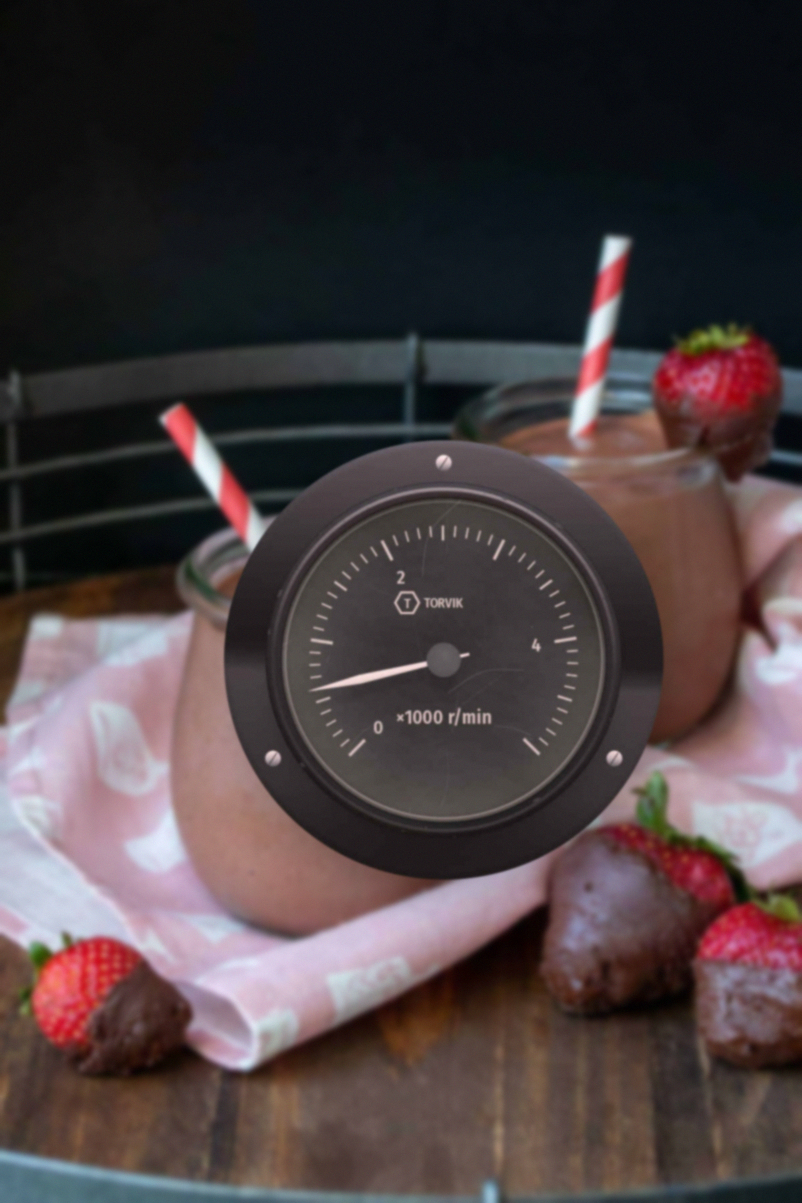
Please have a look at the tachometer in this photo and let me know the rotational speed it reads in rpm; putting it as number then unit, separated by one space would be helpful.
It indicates 600 rpm
